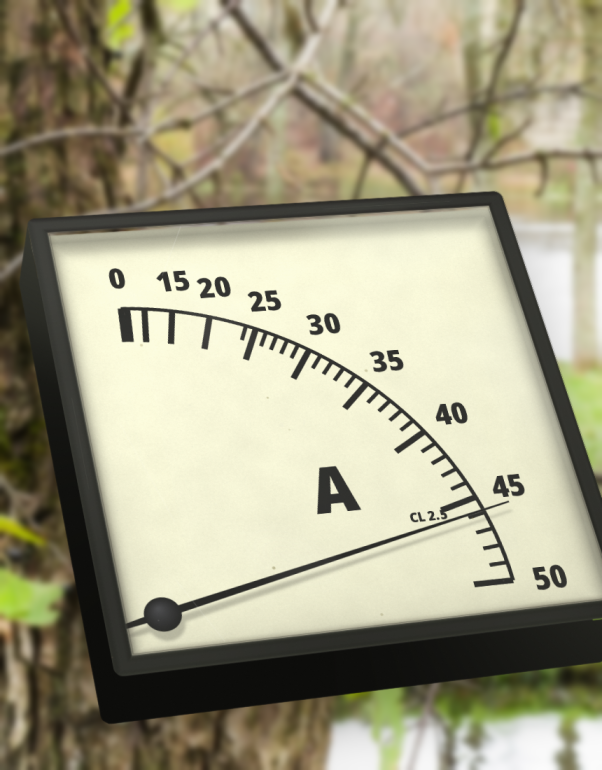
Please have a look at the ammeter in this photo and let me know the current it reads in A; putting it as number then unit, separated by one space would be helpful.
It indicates 46 A
